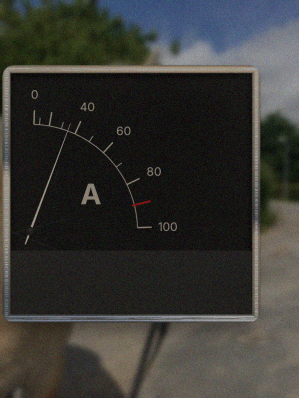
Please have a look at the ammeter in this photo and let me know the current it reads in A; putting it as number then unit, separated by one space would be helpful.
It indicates 35 A
